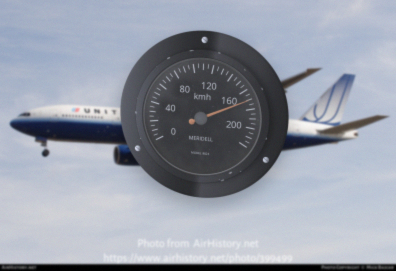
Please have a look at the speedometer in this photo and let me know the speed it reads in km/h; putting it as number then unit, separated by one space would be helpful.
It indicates 170 km/h
